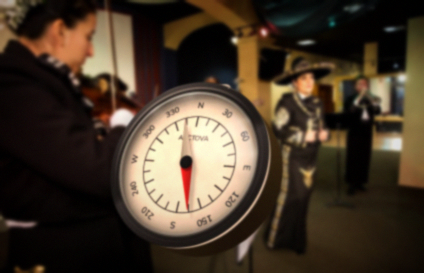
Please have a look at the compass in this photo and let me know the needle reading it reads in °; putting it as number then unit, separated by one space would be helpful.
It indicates 165 °
